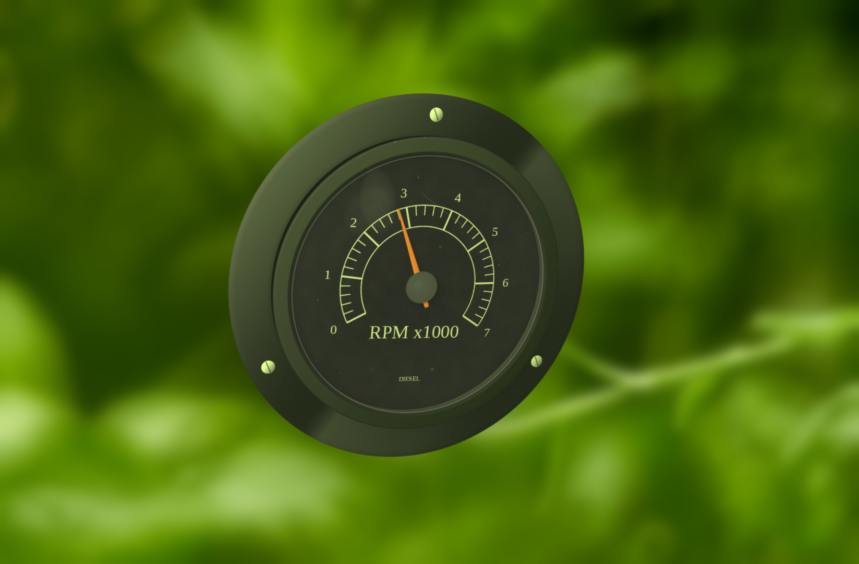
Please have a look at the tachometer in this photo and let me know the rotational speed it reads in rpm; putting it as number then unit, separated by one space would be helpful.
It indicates 2800 rpm
